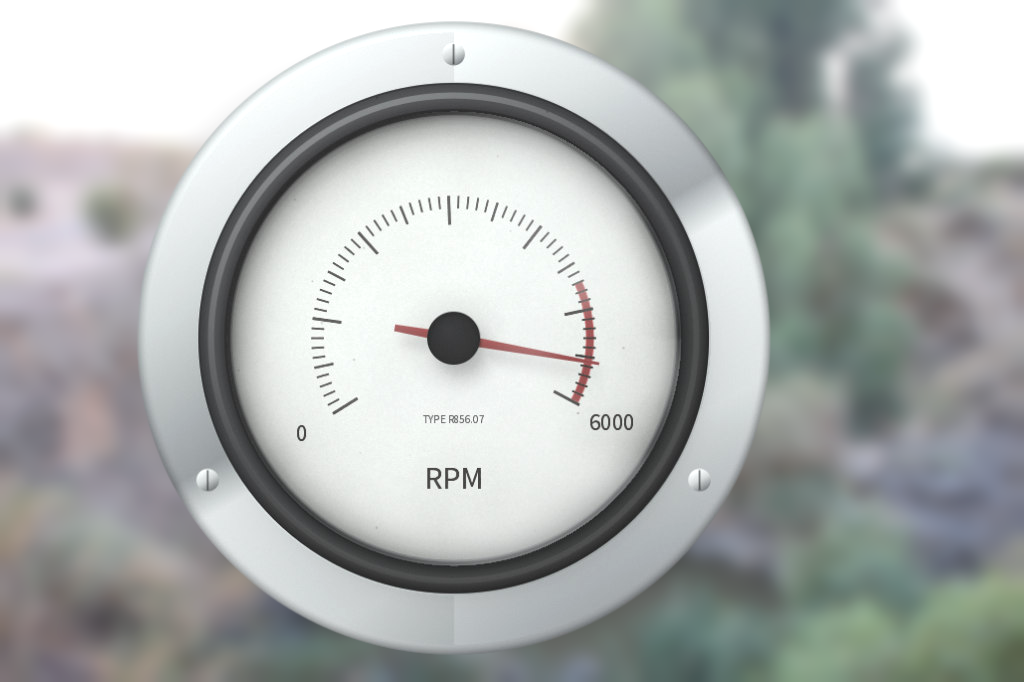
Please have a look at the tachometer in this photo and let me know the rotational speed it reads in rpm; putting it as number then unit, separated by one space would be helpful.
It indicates 5550 rpm
